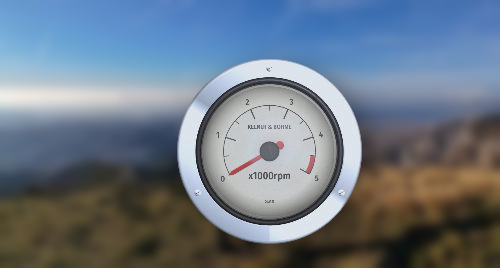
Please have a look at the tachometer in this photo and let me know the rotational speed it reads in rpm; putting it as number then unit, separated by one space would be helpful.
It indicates 0 rpm
